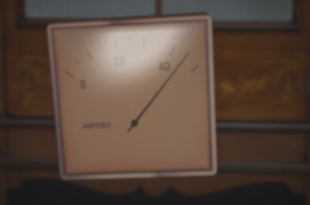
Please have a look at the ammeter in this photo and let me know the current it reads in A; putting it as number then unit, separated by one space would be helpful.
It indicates 45 A
